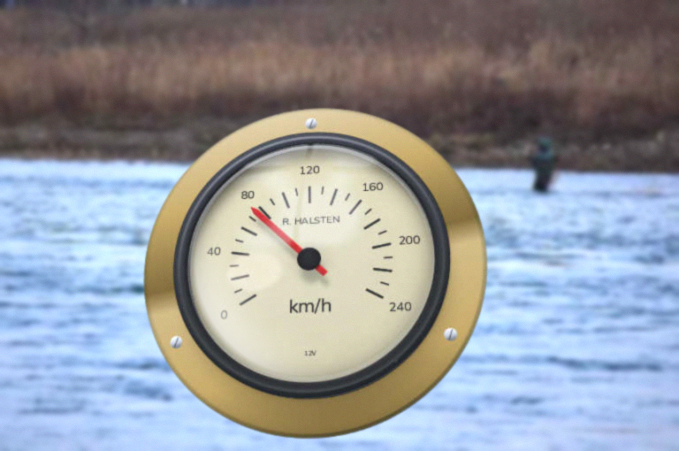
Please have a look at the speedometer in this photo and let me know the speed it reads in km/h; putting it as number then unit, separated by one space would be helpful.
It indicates 75 km/h
